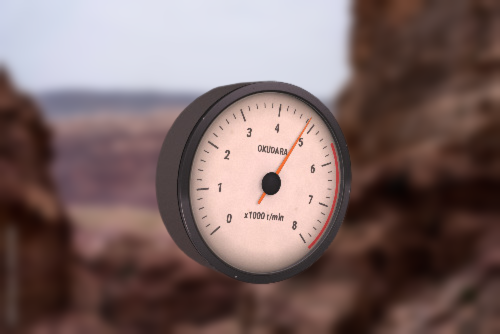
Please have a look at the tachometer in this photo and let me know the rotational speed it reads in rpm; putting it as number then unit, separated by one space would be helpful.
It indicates 4800 rpm
